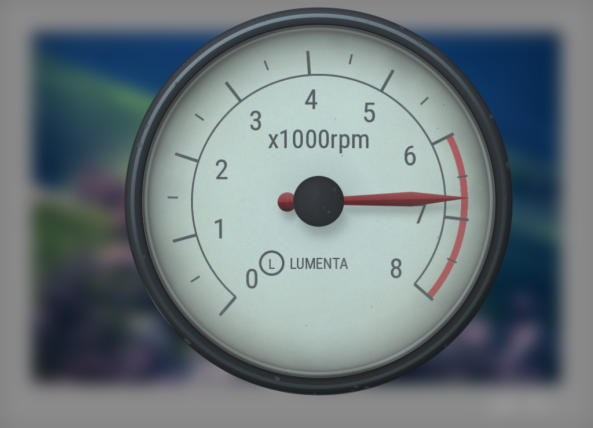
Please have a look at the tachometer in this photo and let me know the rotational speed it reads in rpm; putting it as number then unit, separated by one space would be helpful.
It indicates 6750 rpm
